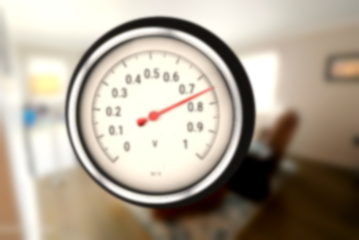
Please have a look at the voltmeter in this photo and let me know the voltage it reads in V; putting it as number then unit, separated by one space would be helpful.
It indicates 0.75 V
